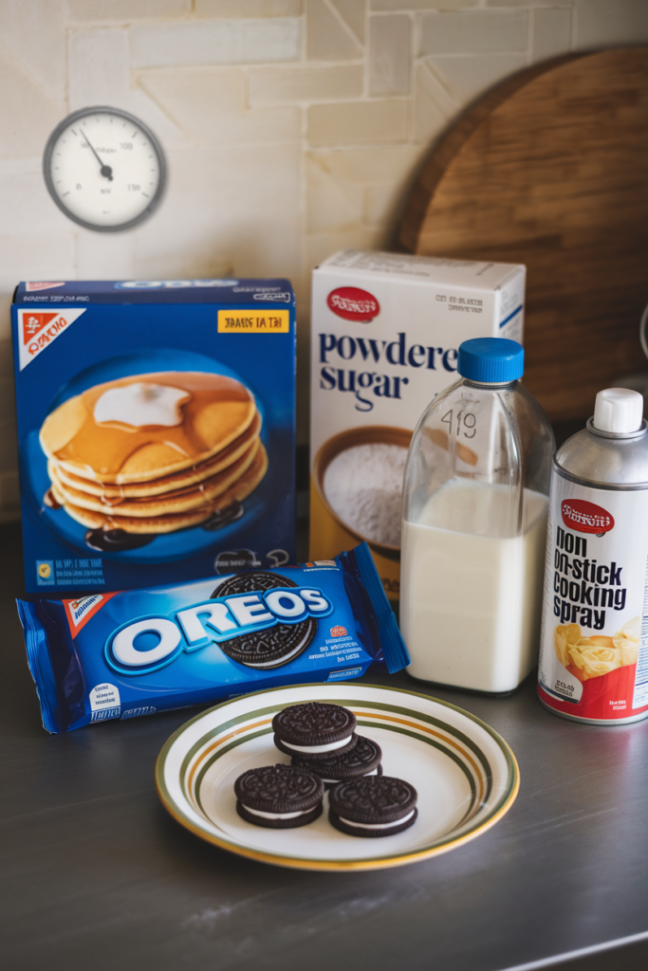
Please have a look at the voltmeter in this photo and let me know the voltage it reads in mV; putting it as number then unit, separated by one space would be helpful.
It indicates 55 mV
